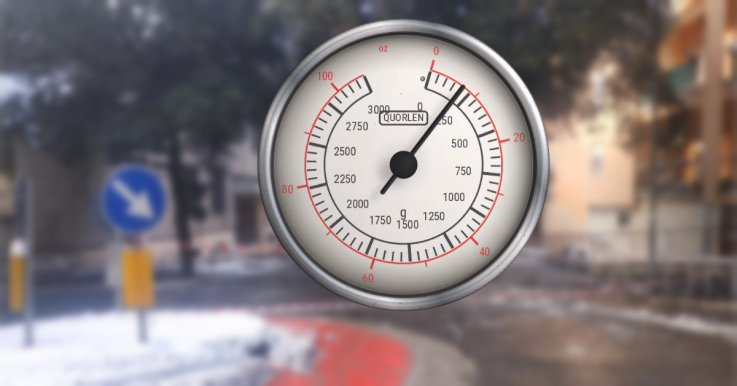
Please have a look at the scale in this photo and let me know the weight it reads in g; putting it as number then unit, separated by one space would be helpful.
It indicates 200 g
